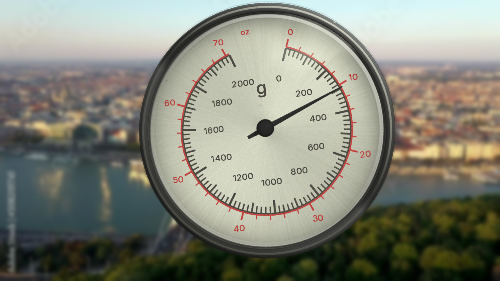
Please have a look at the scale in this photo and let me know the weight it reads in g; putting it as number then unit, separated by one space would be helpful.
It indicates 300 g
